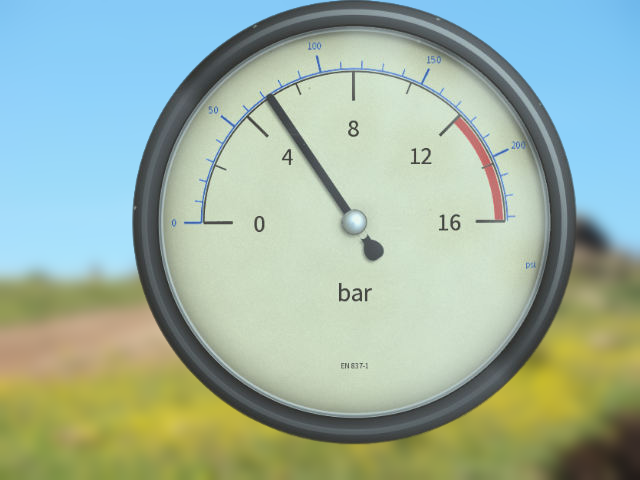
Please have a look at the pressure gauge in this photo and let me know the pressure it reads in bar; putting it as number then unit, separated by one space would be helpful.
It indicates 5 bar
